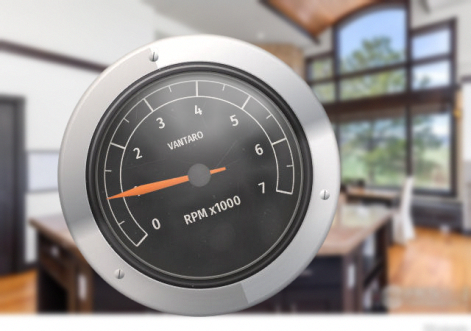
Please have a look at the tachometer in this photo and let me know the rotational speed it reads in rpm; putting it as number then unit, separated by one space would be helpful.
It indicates 1000 rpm
